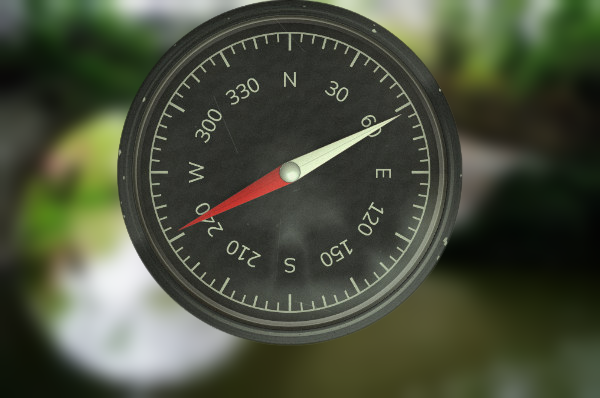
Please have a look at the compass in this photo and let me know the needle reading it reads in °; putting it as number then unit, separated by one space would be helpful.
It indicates 242.5 °
